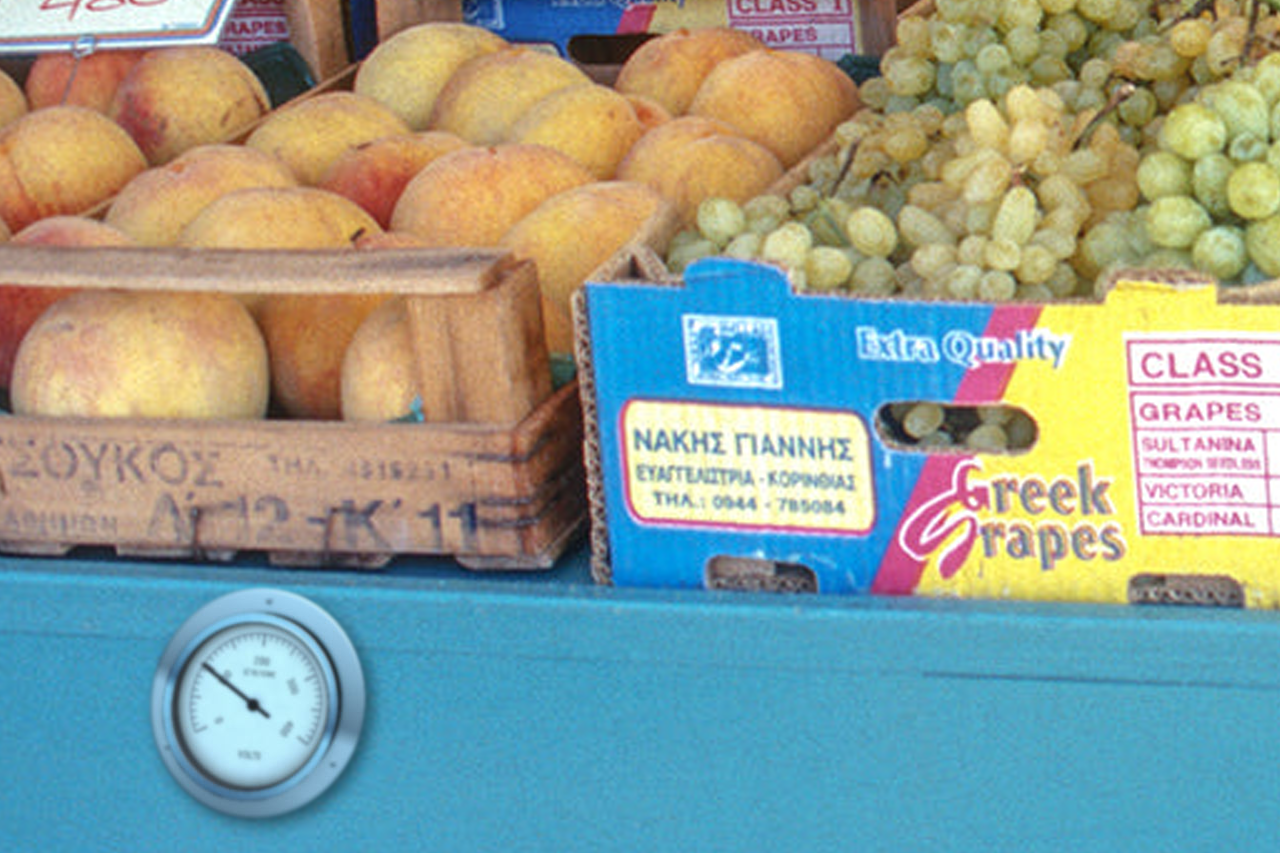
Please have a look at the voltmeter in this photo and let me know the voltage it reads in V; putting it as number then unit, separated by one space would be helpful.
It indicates 100 V
